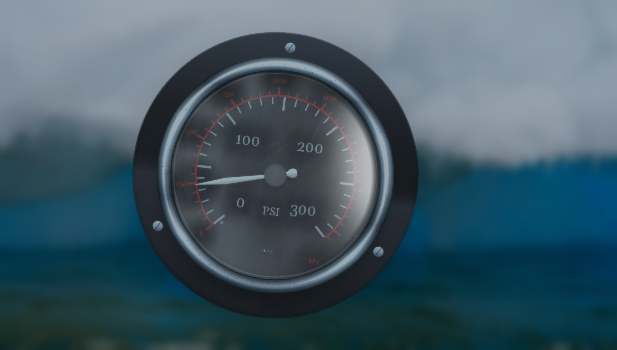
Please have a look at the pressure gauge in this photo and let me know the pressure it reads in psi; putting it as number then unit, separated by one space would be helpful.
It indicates 35 psi
